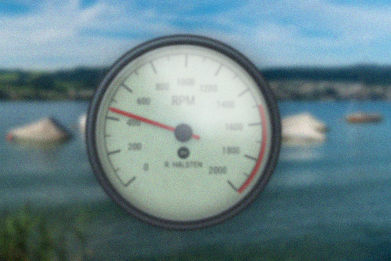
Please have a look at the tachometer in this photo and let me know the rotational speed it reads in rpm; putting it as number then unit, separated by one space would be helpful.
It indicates 450 rpm
